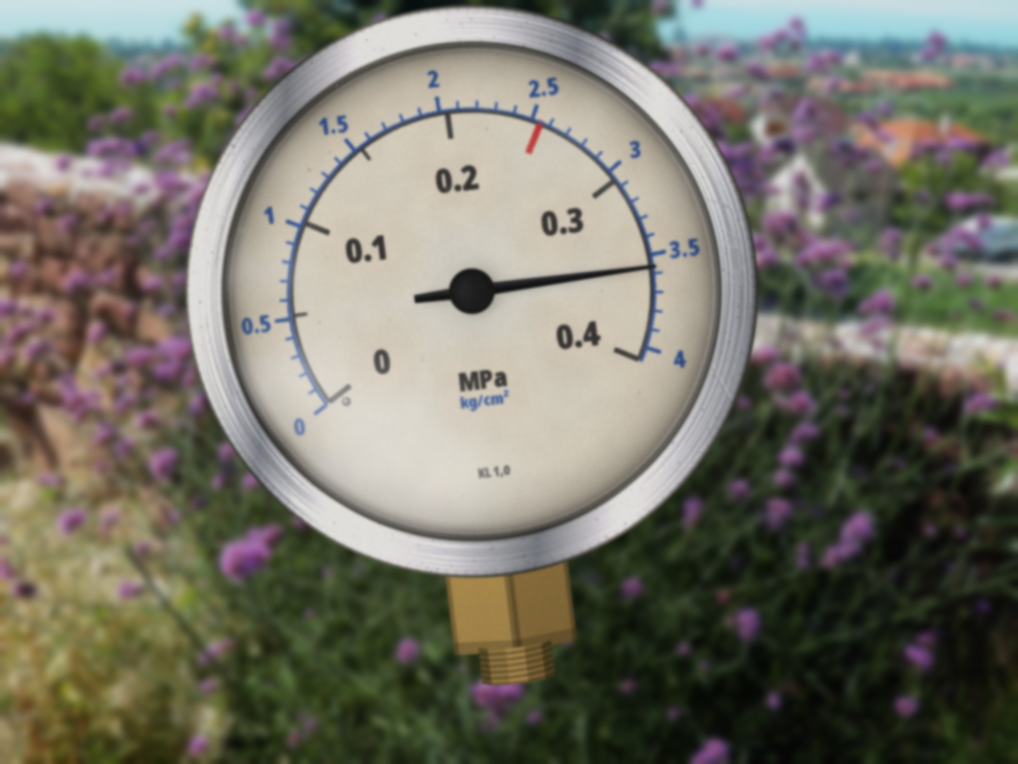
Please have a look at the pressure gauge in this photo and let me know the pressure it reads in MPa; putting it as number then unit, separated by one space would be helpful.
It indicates 0.35 MPa
